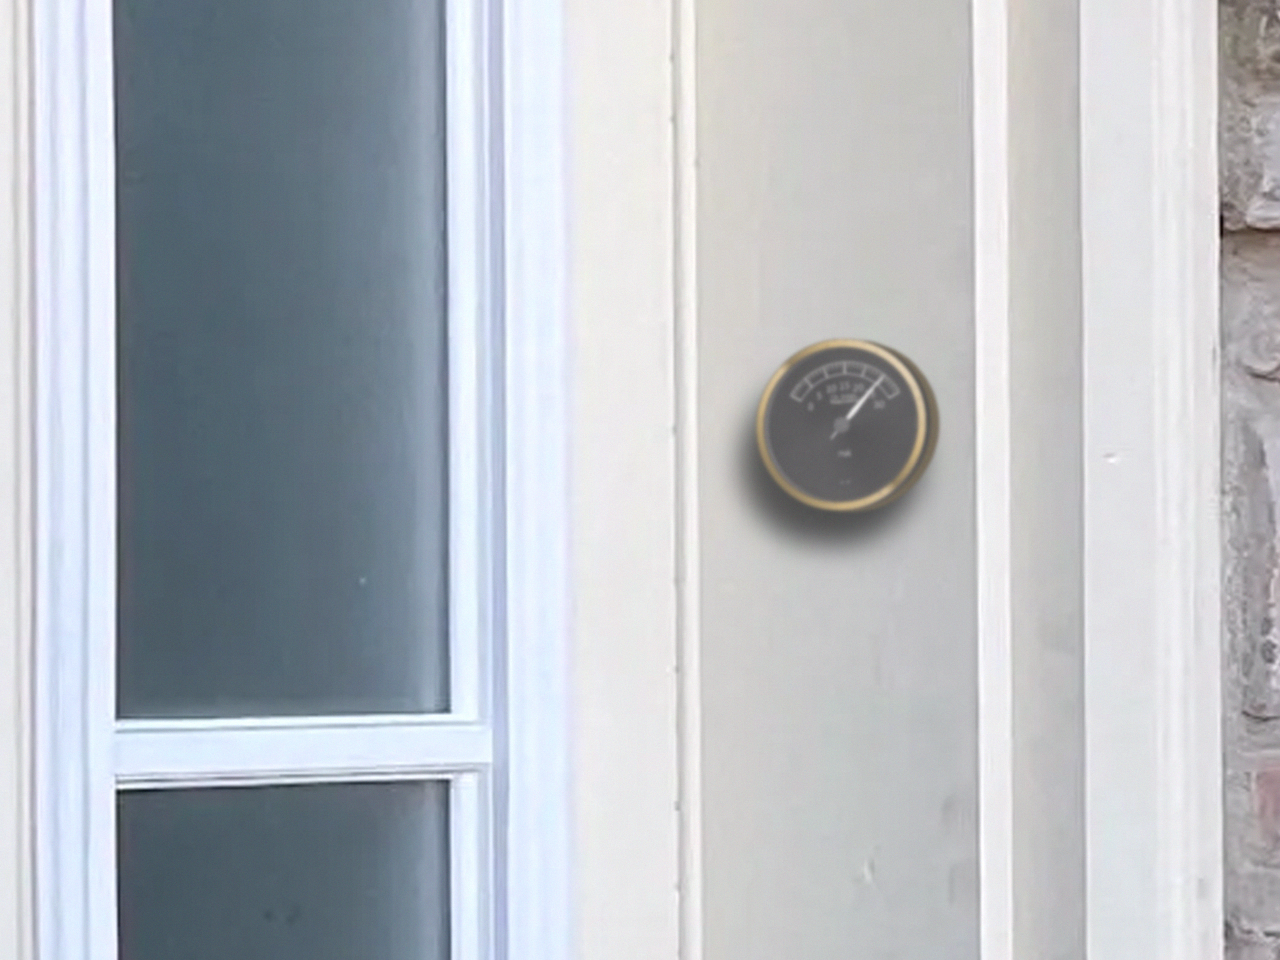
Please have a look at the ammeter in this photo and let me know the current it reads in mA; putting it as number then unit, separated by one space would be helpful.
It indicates 25 mA
